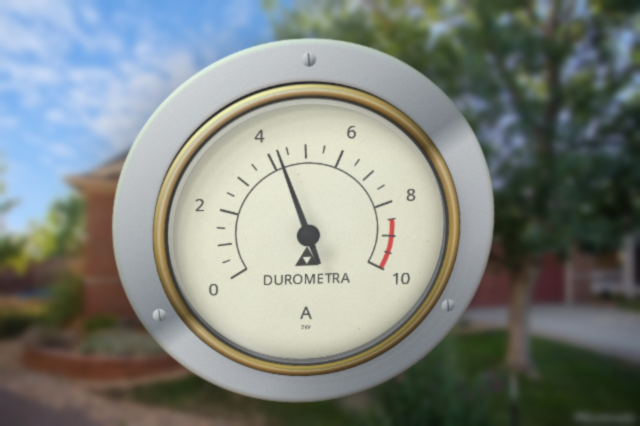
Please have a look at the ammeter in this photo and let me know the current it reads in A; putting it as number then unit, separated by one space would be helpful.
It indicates 4.25 A
